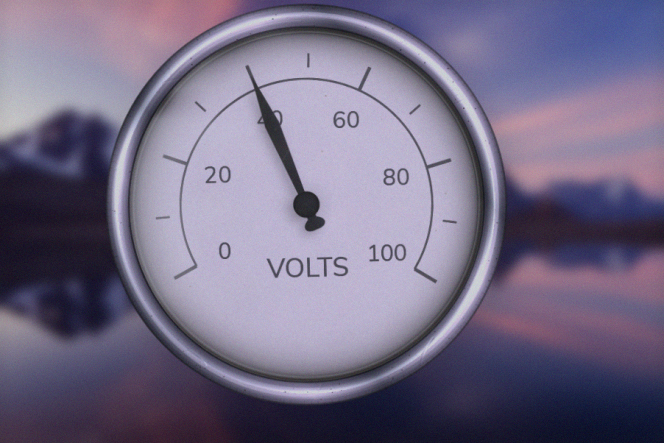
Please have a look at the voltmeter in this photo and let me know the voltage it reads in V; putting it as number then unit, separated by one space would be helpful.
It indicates 40 V
